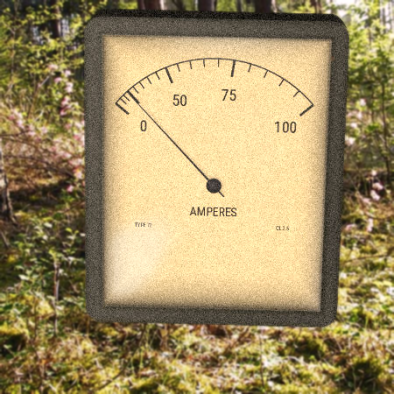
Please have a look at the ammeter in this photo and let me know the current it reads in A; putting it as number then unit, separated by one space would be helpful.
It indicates 25 A
